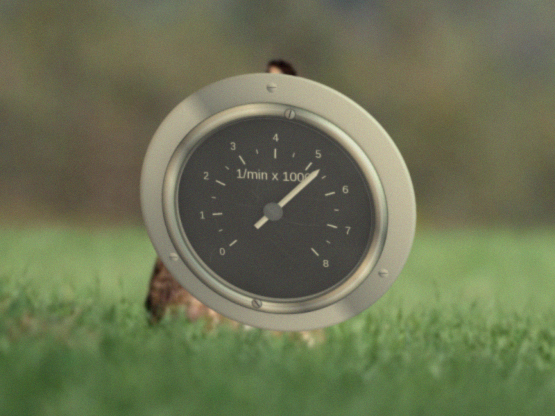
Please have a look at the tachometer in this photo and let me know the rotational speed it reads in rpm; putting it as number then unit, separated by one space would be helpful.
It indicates 5250 rpm
